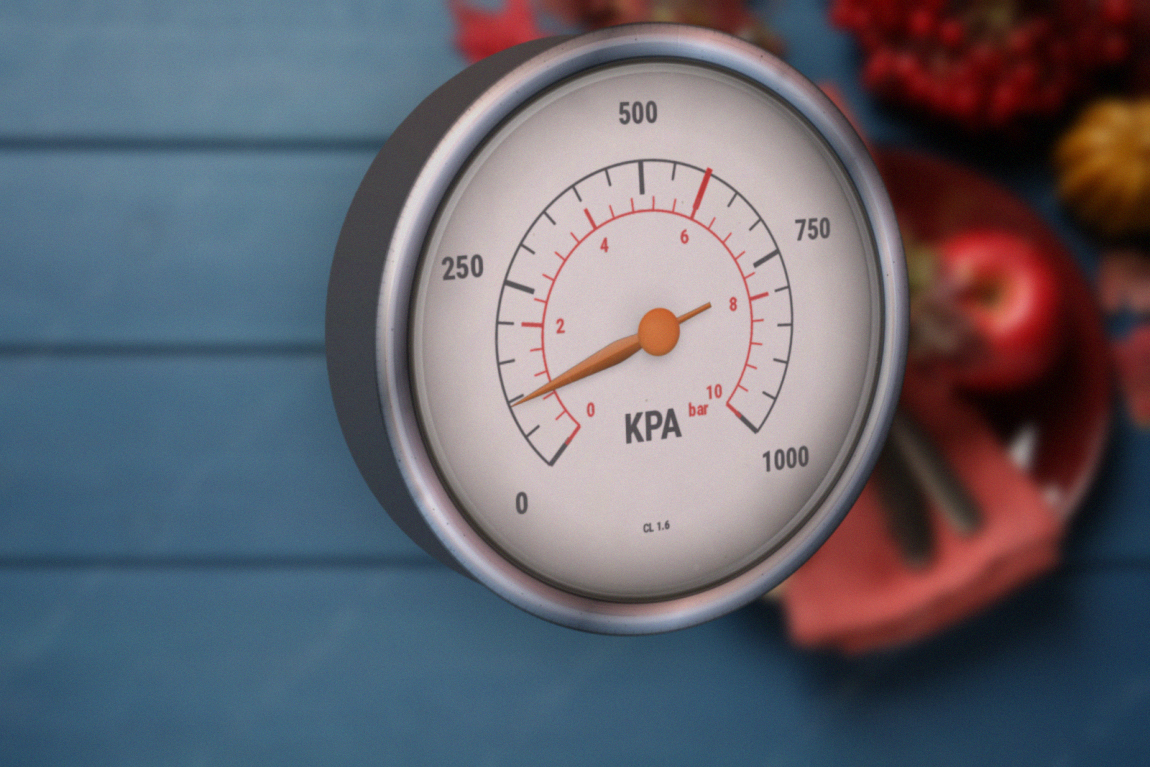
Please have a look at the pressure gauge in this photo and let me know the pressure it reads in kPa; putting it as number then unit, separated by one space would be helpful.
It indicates 100 kPa
